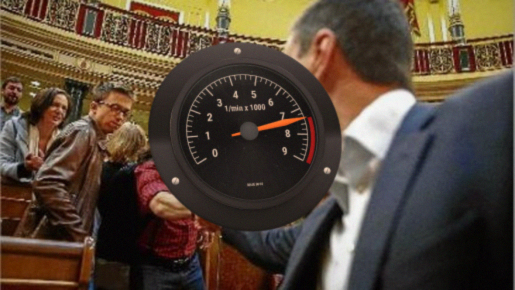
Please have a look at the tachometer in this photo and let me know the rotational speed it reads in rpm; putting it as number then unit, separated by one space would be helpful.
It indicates 7400 rpm
